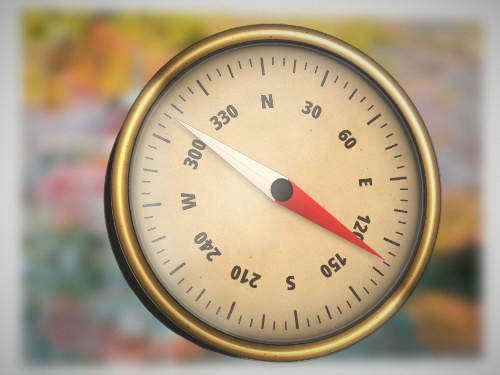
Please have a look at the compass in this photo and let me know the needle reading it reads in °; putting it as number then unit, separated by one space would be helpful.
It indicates 130 °
